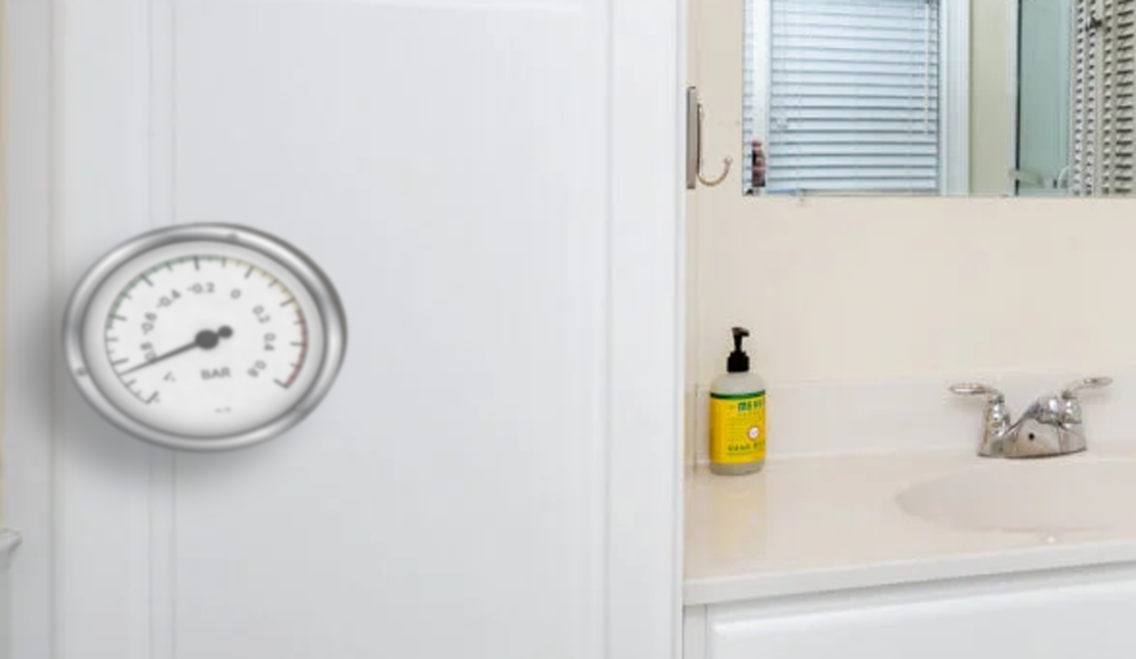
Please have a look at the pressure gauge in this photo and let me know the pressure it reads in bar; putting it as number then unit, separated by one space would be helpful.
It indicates -0.85 bar
